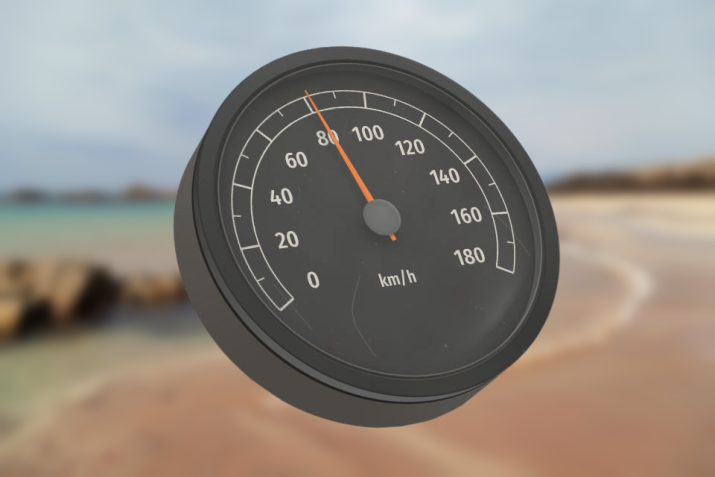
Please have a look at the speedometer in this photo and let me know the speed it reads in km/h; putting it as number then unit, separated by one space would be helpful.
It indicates 80 km/h
